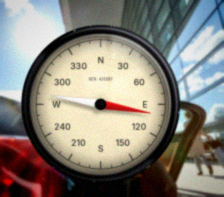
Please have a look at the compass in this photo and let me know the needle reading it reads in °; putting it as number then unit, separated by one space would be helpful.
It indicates 100 °
